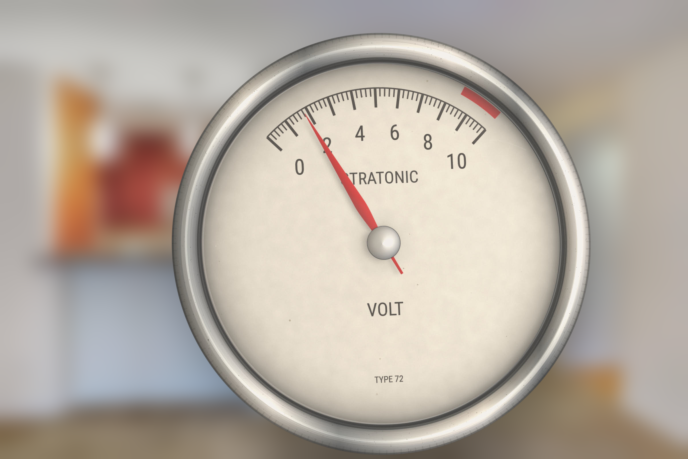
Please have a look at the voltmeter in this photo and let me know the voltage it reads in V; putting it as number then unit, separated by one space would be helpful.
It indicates 1.8 V
